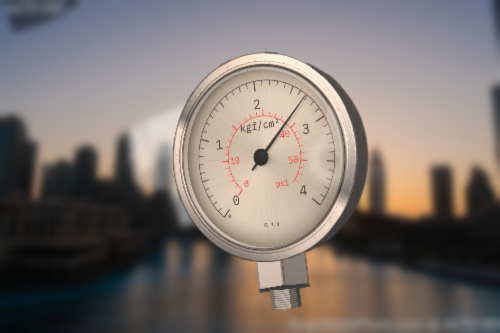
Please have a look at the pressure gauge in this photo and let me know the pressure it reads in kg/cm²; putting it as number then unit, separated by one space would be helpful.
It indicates 2.7 kg/cm²
